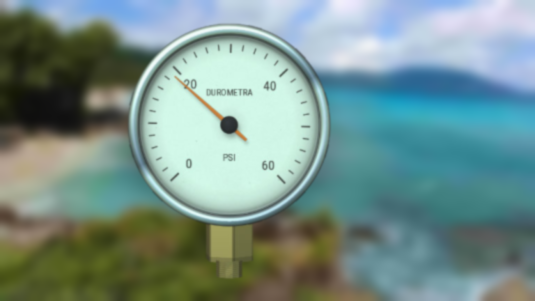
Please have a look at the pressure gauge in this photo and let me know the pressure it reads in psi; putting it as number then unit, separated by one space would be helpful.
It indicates 19 psi
